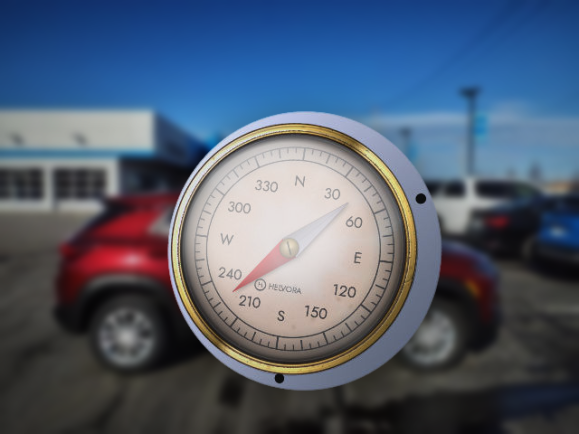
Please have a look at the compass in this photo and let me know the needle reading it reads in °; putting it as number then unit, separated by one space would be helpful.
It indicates 225 °
